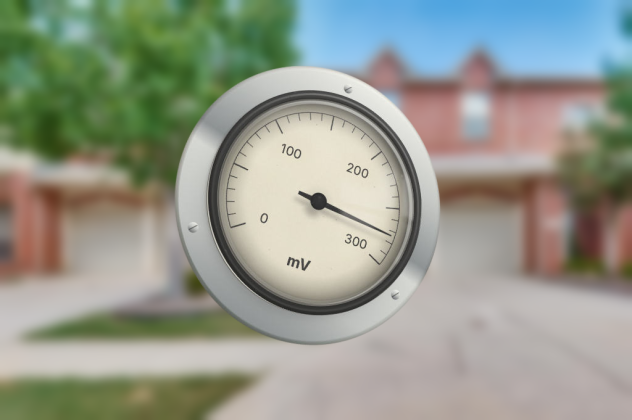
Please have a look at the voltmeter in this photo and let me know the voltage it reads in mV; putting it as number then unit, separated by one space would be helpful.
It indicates 275 mV
